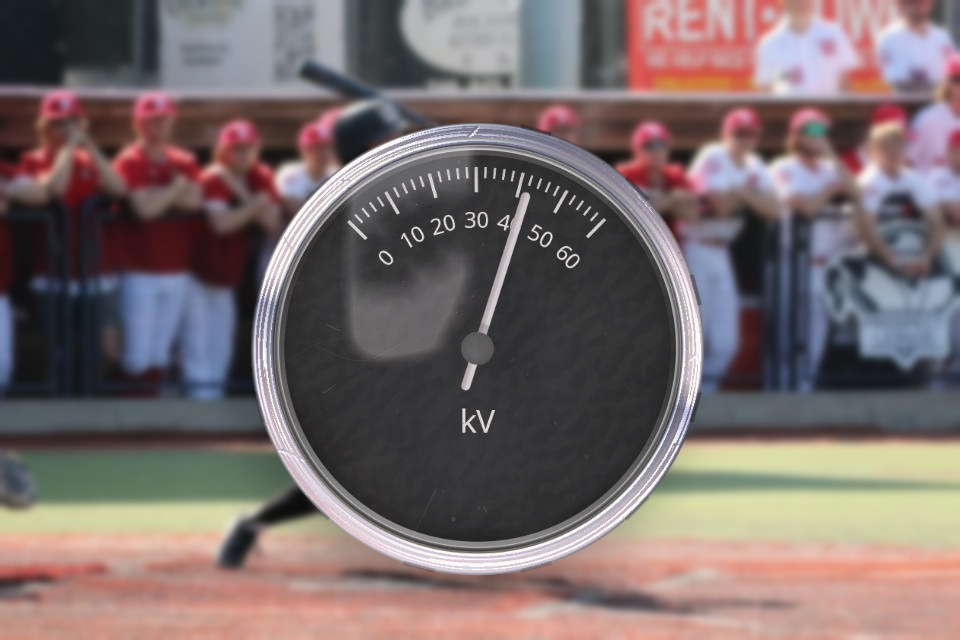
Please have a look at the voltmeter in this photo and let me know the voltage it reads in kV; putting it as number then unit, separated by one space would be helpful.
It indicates 42 kV
